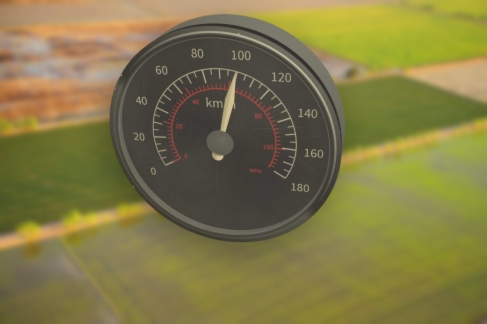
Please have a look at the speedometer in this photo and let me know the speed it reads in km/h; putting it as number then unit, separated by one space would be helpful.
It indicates 100 km/h
